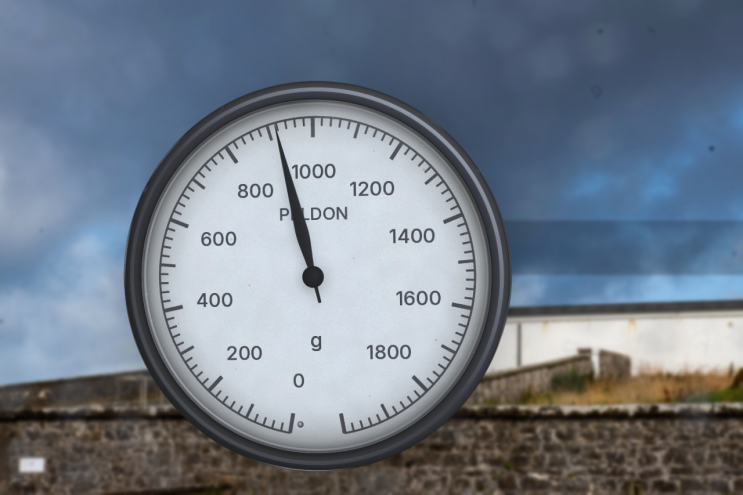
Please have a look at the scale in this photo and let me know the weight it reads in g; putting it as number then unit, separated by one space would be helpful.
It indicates 920 g
